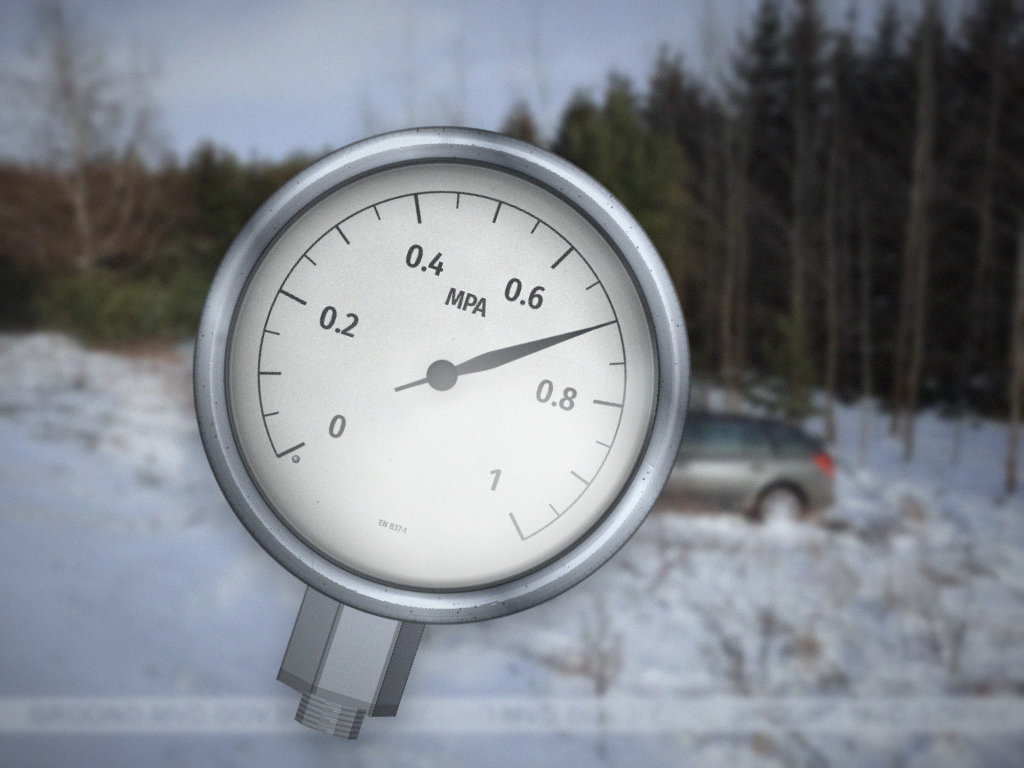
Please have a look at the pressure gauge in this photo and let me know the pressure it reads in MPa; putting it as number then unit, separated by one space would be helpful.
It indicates 0.7 MPa
